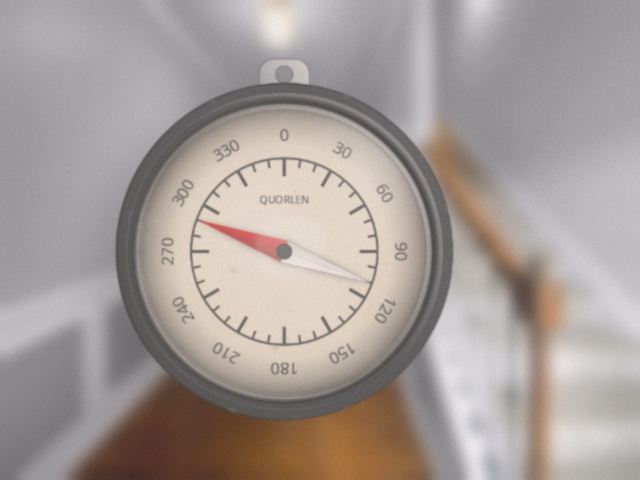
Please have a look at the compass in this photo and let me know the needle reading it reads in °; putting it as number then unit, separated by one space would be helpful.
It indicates 290 °
